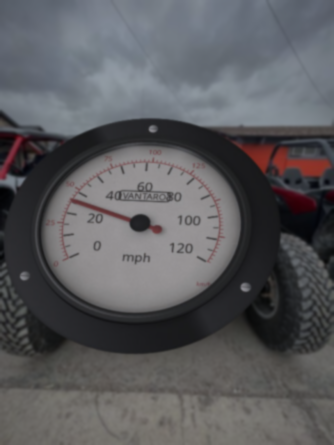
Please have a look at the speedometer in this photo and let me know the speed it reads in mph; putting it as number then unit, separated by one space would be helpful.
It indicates 25 mph
